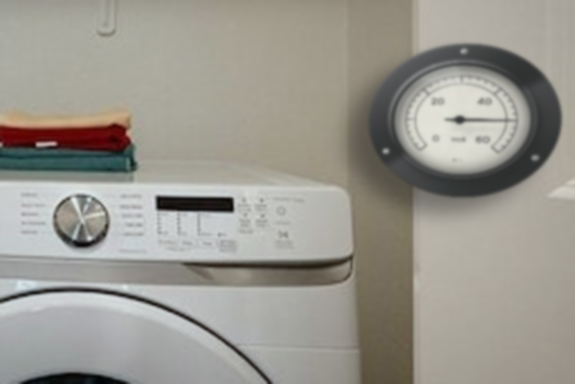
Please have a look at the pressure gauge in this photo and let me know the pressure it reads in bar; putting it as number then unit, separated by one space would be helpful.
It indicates 50 bar
